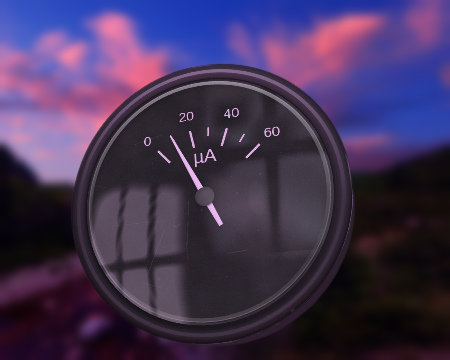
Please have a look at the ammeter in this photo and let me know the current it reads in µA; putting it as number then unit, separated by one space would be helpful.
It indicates 10 µA
